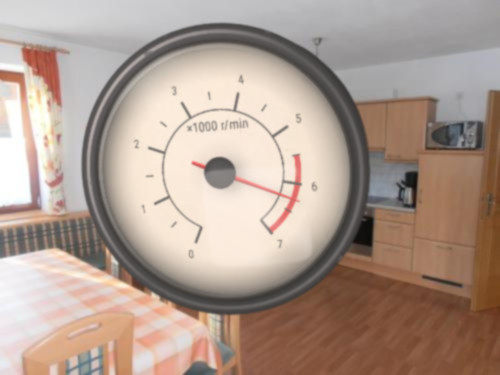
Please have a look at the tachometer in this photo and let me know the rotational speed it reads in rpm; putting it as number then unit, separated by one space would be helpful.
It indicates 6250 rpm
